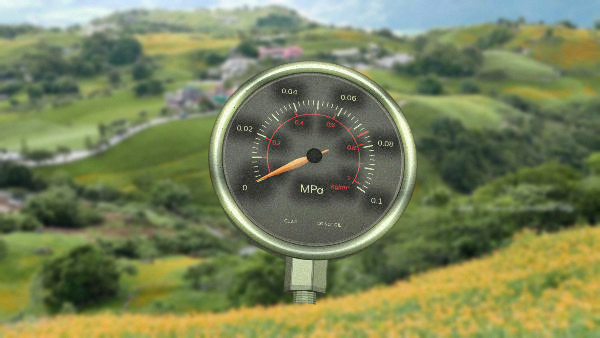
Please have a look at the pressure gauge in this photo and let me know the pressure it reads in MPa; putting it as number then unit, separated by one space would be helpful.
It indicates 0 MPa
